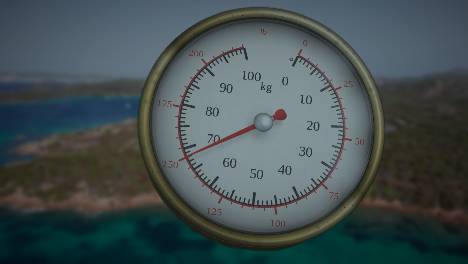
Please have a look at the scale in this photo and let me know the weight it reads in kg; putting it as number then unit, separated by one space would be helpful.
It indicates 68 kg
